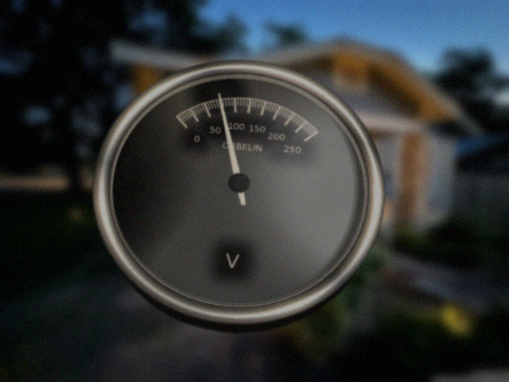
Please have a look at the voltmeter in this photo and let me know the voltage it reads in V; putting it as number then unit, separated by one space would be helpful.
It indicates 75 V
